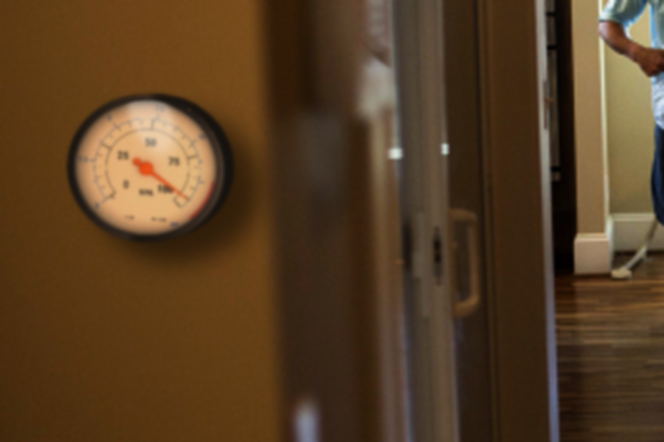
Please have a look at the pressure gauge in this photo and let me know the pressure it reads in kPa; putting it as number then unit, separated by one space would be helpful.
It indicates 95 kPa
